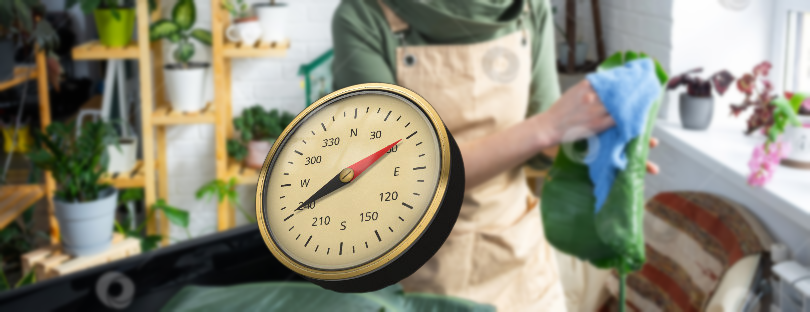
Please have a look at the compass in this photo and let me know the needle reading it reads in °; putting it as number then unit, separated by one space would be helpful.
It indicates 60 °
